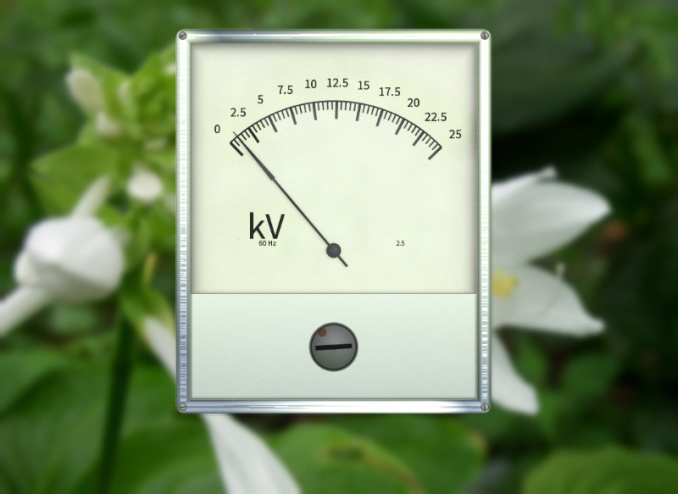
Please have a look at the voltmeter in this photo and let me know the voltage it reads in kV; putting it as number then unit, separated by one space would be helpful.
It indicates 1 kV
